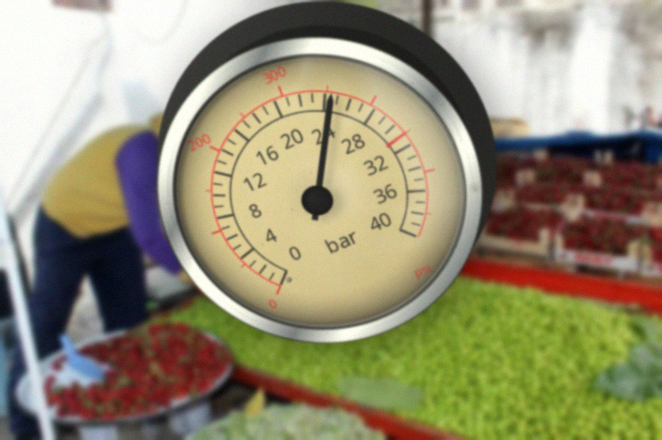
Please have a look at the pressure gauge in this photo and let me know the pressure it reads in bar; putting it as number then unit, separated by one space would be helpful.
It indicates 24.5 bar
